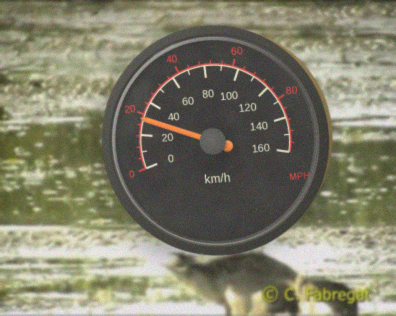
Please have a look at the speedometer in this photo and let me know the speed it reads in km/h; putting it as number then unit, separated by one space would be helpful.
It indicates 30 km/h
